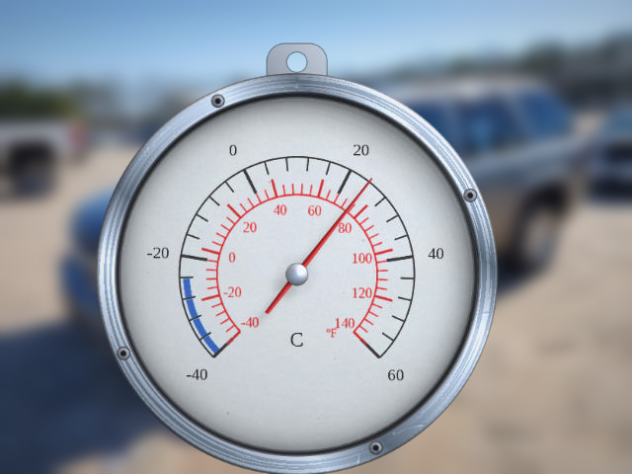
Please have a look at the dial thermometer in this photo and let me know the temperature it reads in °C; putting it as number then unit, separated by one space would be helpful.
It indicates 24 °C
